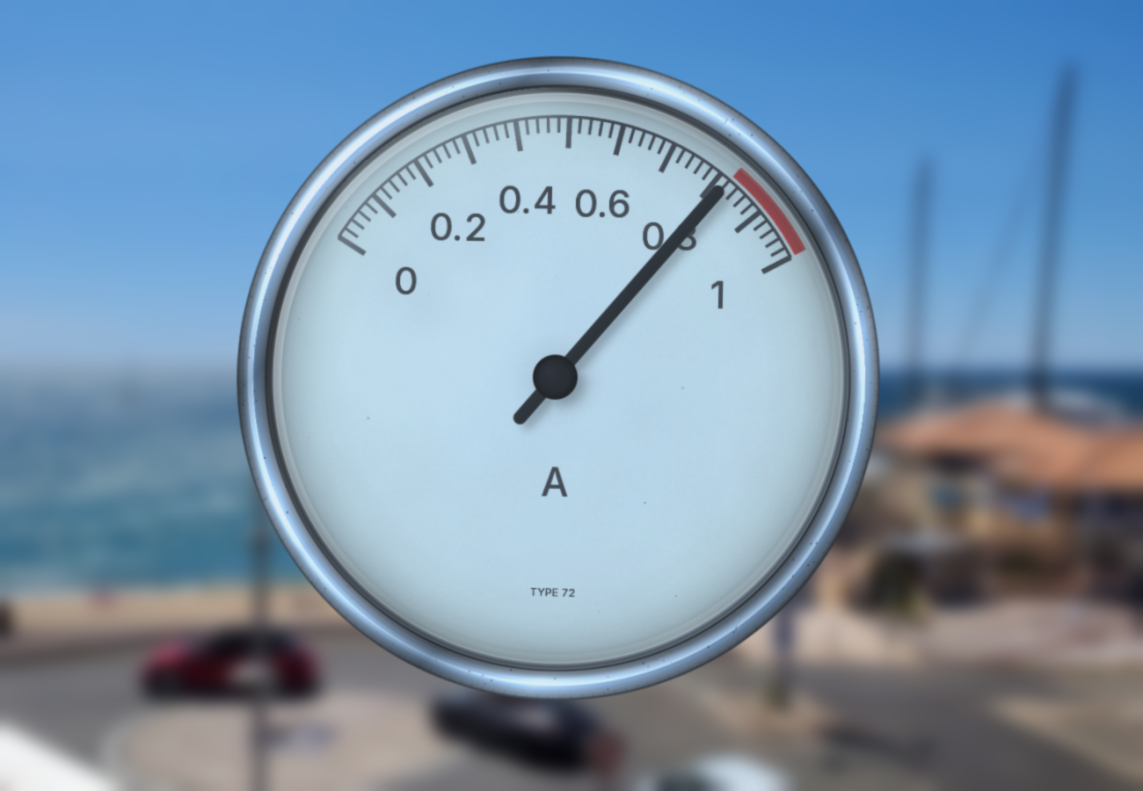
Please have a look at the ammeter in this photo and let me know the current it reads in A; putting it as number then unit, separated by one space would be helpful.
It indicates 0.82 A
